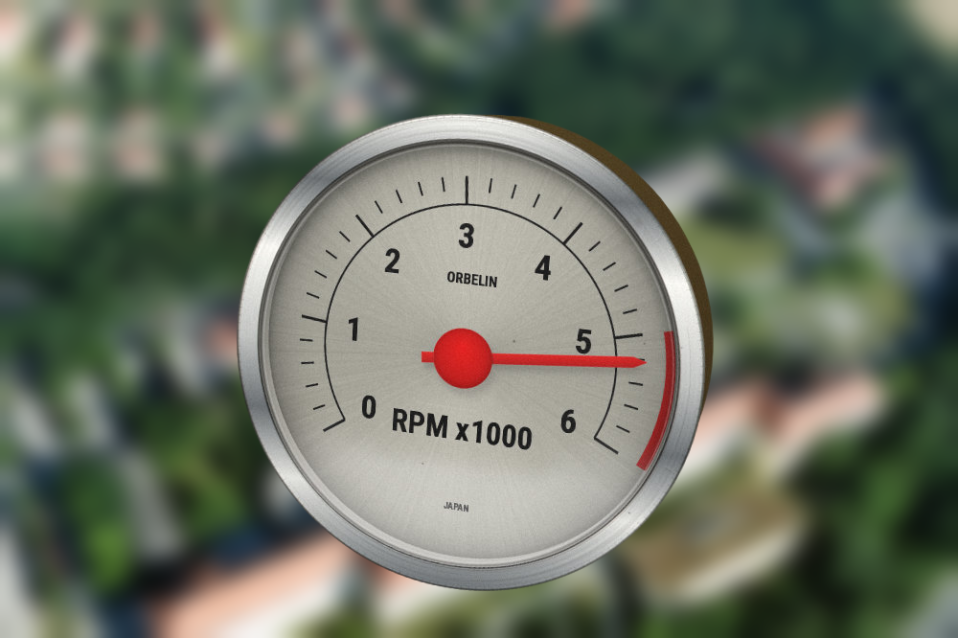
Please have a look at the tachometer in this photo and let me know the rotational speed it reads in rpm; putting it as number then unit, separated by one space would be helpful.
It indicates 5200 rpm
